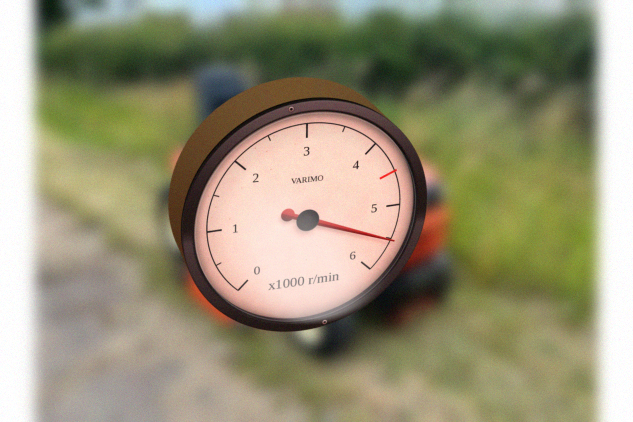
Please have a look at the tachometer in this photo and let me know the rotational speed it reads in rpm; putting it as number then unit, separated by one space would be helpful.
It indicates 5500 rpm
